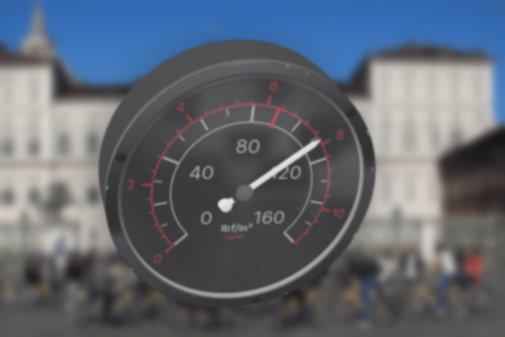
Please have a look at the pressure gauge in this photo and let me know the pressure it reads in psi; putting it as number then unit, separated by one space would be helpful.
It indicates 110 psi
